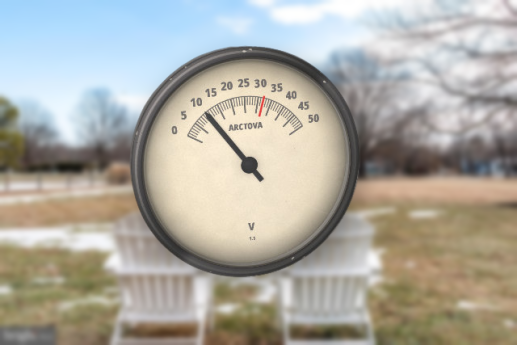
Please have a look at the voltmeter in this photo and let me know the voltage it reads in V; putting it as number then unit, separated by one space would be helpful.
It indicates 10 V
